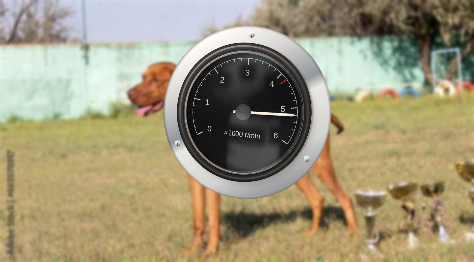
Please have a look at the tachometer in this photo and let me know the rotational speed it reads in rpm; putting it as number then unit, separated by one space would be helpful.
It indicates 5200 rpm
